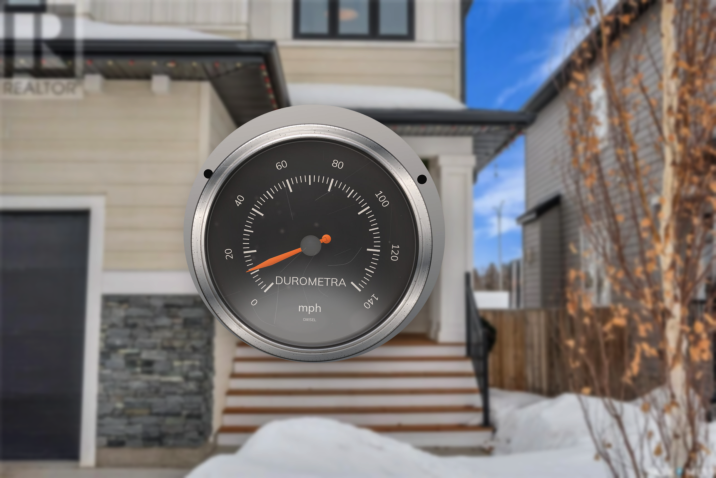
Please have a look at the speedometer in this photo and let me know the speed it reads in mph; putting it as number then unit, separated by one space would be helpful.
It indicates 12 mph
